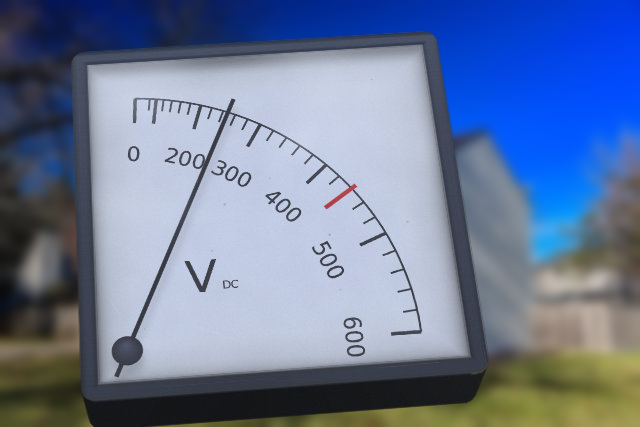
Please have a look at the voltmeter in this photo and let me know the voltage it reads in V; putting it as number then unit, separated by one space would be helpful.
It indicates 250 V
